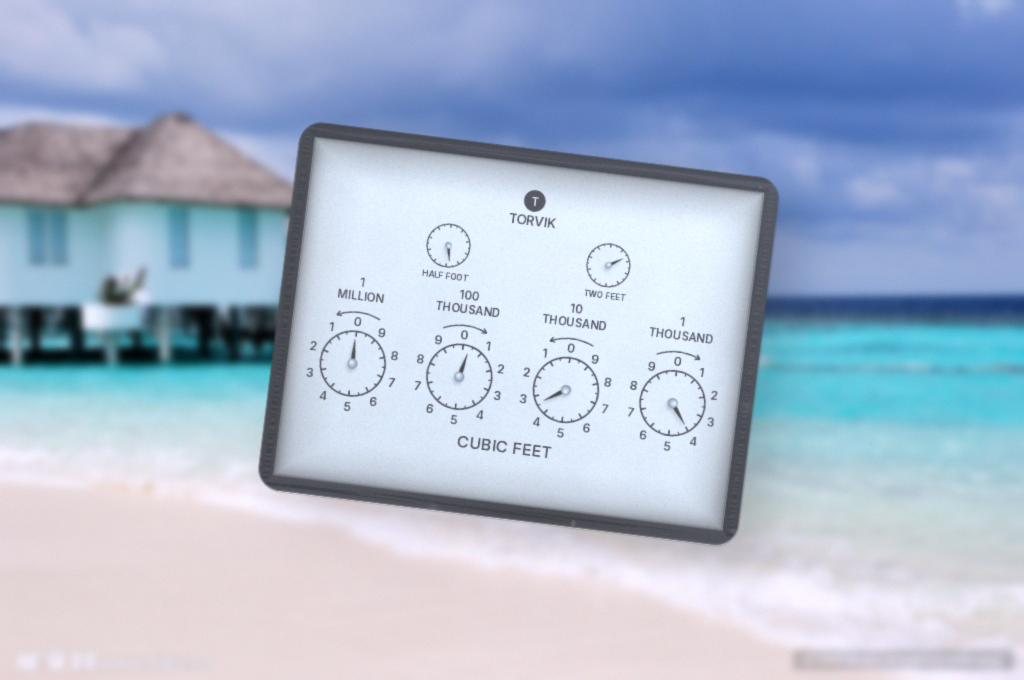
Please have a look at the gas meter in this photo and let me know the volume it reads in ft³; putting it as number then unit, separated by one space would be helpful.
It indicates 3400 ft³
